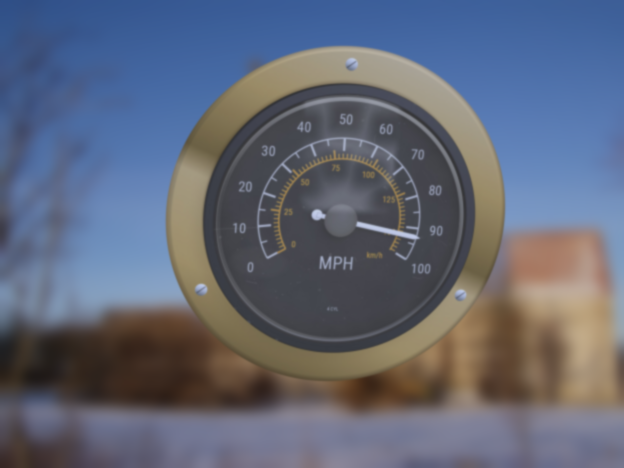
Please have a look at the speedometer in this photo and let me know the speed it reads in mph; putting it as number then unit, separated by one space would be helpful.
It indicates 92.5 mph
